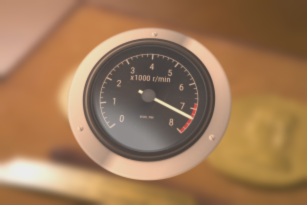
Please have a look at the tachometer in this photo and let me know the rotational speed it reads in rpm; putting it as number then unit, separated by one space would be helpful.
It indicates 7400 rpm
